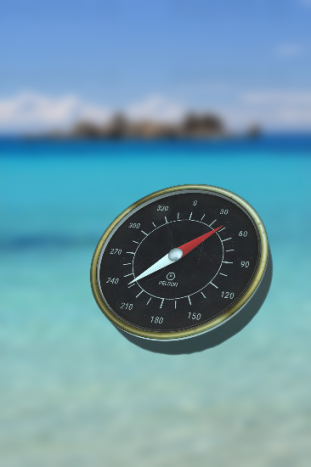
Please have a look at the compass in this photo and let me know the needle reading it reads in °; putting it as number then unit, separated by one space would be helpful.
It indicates 45 °
